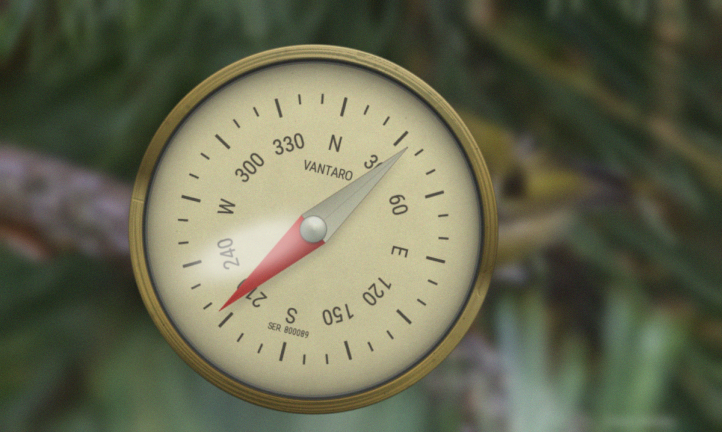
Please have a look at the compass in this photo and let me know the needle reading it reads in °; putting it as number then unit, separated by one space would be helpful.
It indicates 215 °
